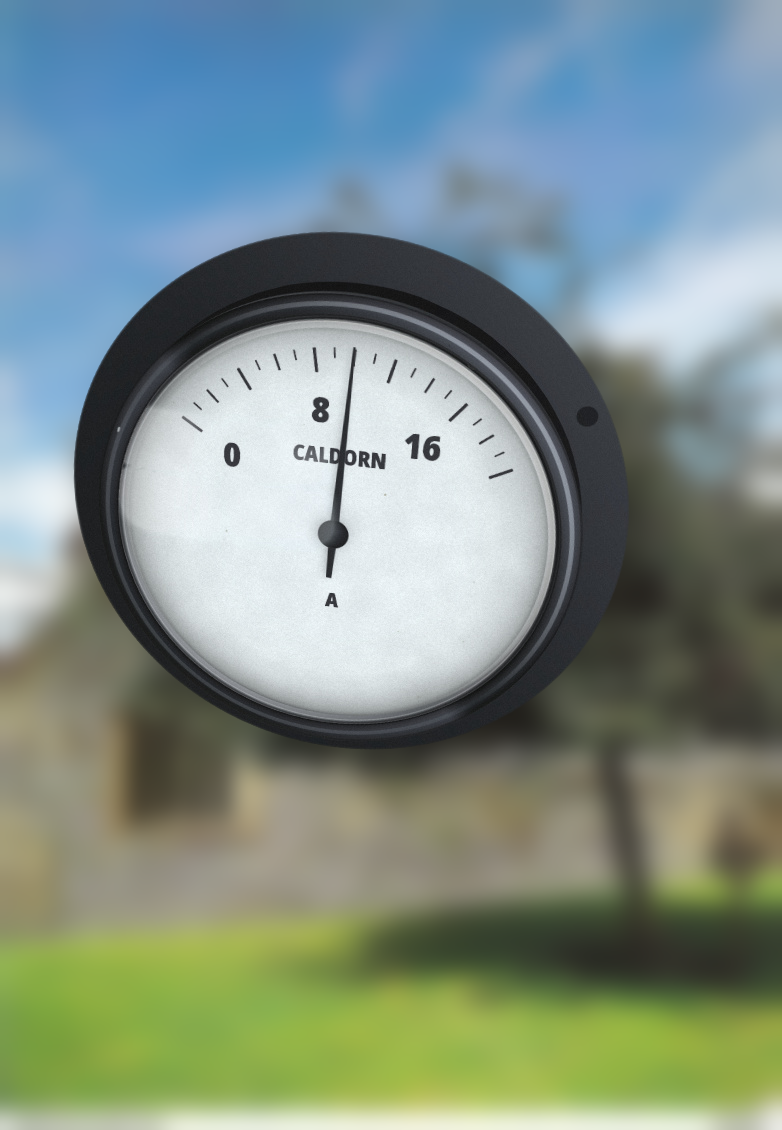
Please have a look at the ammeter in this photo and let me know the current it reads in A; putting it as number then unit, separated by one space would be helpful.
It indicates 10 A
